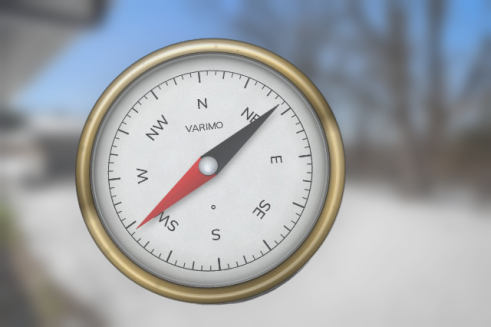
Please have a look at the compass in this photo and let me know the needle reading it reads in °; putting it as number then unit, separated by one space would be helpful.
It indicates 235 °
